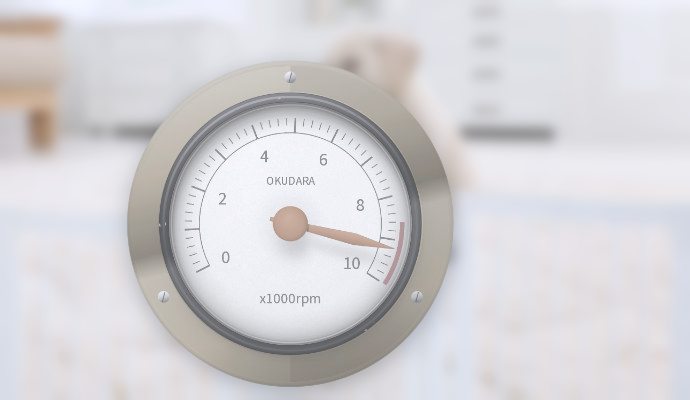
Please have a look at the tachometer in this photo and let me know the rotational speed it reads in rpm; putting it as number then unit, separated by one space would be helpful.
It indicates 9200 rpm
